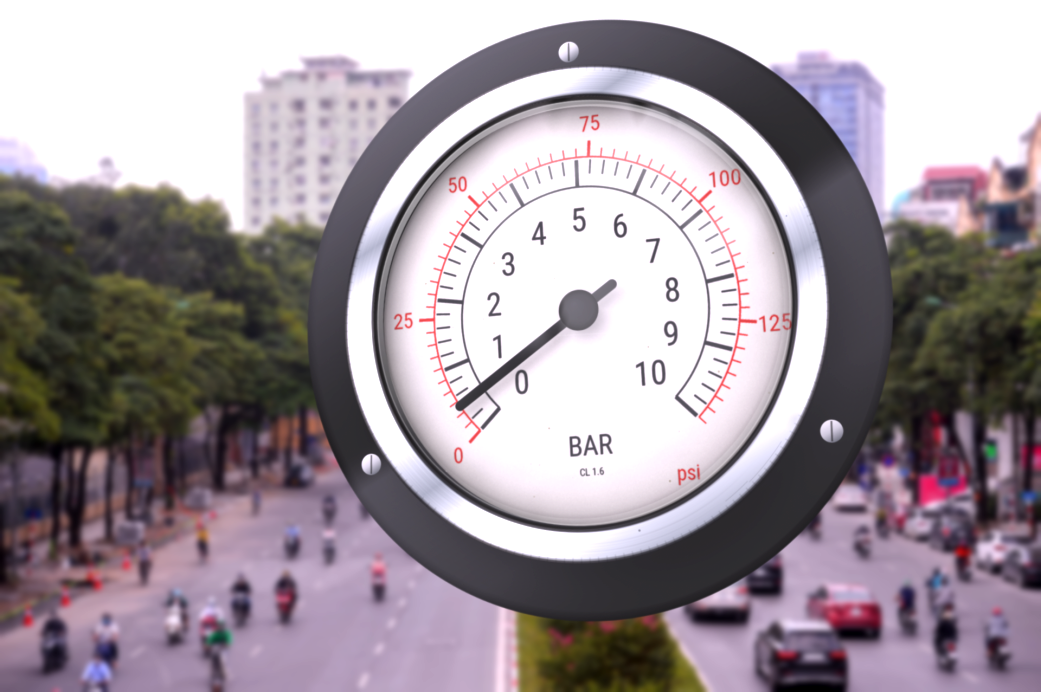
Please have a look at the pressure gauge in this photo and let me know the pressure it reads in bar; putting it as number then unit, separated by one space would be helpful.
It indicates 0.4 bar
